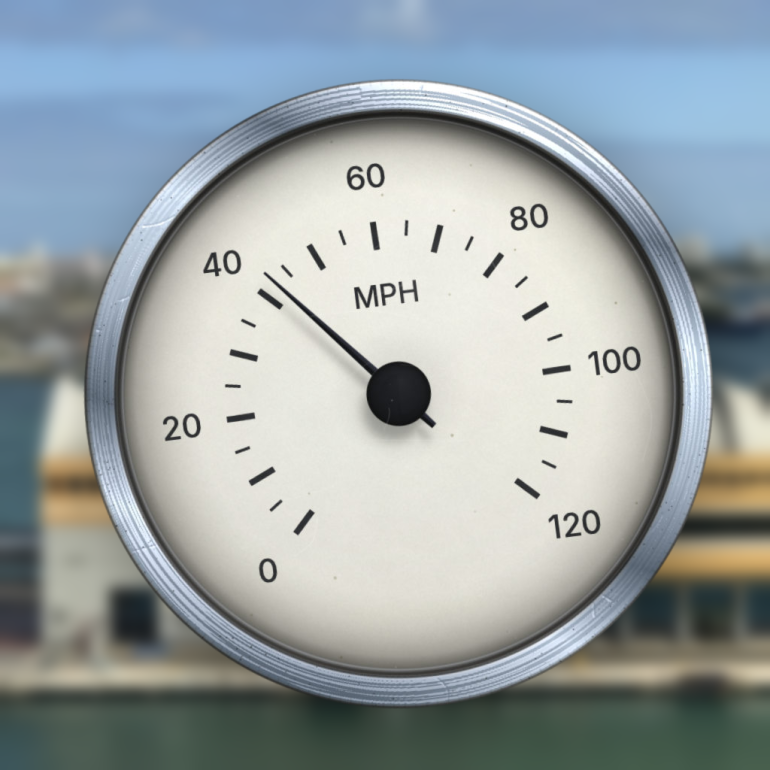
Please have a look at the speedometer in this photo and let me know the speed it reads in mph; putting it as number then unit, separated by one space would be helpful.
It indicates 42.5 mph
